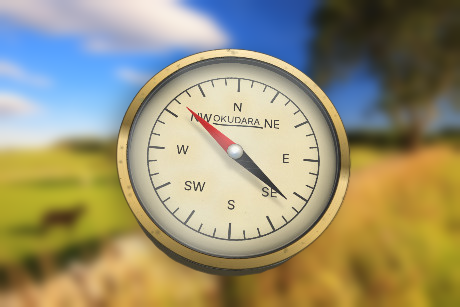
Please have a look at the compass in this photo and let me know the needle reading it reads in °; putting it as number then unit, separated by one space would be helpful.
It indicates 310 °
